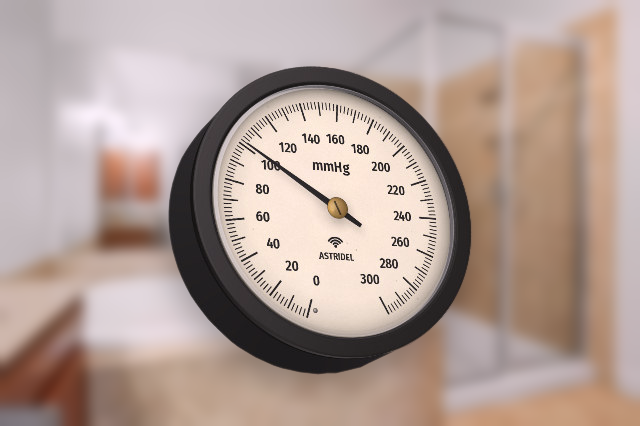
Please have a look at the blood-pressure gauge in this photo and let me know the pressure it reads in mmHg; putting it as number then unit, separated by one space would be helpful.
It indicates 100 mmHg
